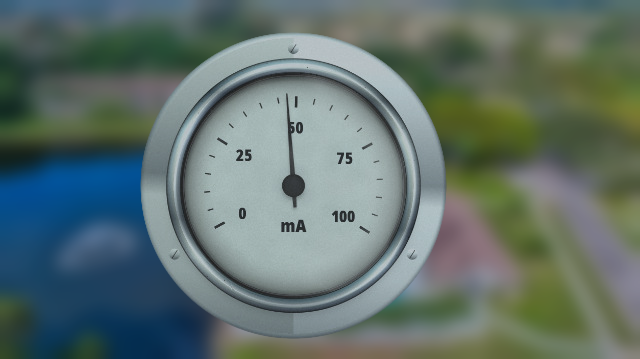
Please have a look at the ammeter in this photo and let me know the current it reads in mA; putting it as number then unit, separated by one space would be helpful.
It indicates 47.5 mA
